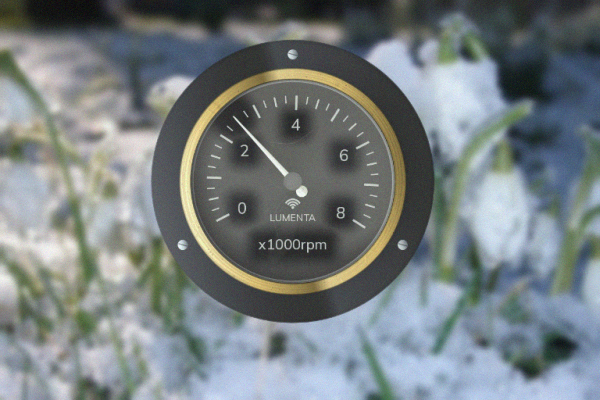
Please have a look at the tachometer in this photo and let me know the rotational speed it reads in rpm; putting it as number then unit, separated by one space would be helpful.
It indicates 2500 rpm
